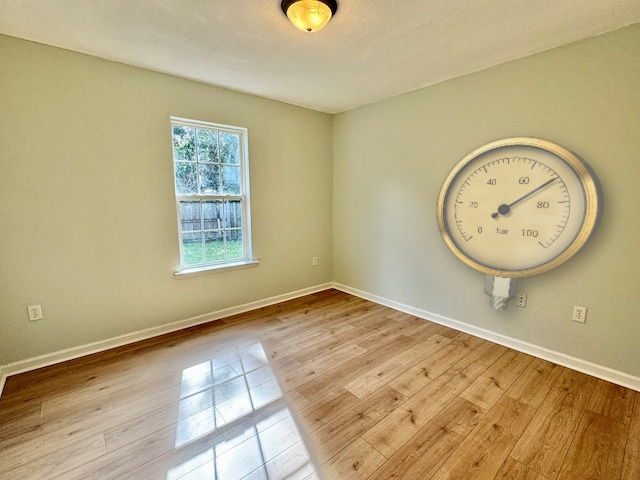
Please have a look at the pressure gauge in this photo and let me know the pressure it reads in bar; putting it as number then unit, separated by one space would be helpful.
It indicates 70 bar
